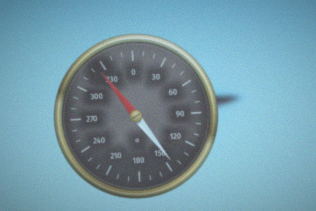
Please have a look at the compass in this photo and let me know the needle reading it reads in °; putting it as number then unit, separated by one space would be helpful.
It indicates 325 °
